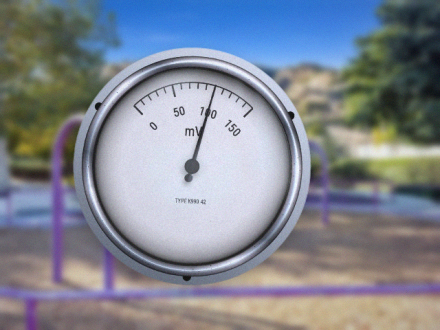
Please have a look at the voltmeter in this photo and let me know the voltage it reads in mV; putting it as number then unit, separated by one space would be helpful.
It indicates 100 mV
